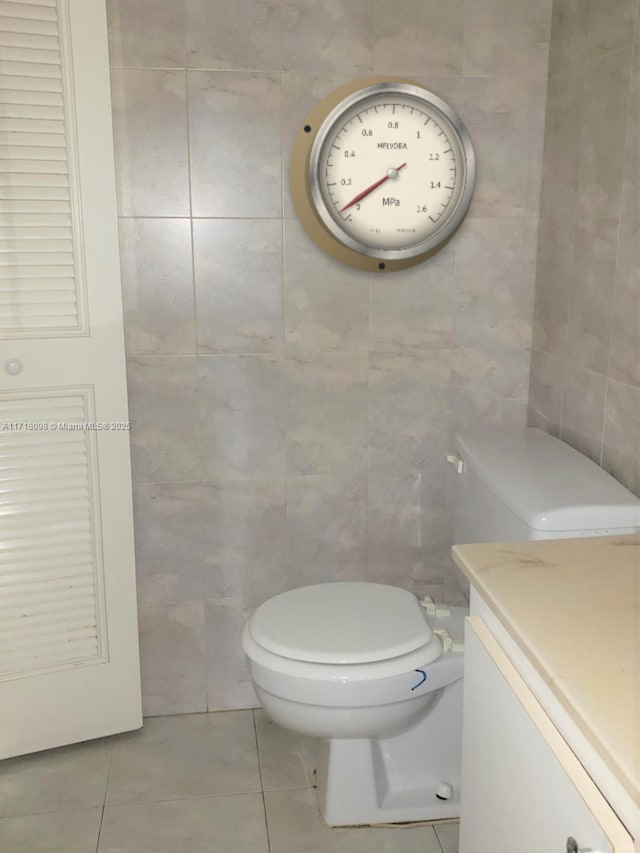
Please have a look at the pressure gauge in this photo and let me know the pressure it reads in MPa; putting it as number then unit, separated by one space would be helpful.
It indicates 0.05 MPa
